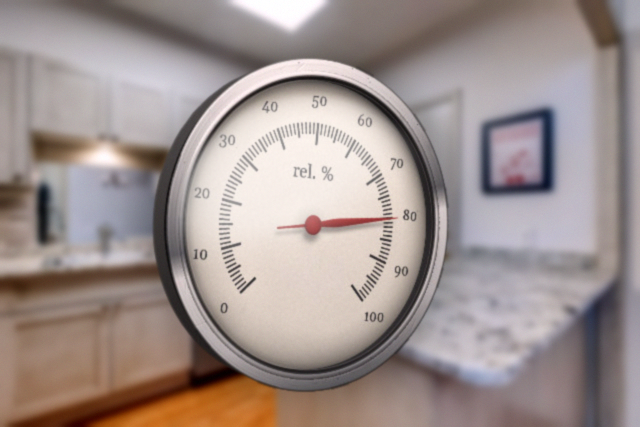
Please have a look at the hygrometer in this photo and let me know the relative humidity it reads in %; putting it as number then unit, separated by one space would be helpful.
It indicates 80 %
